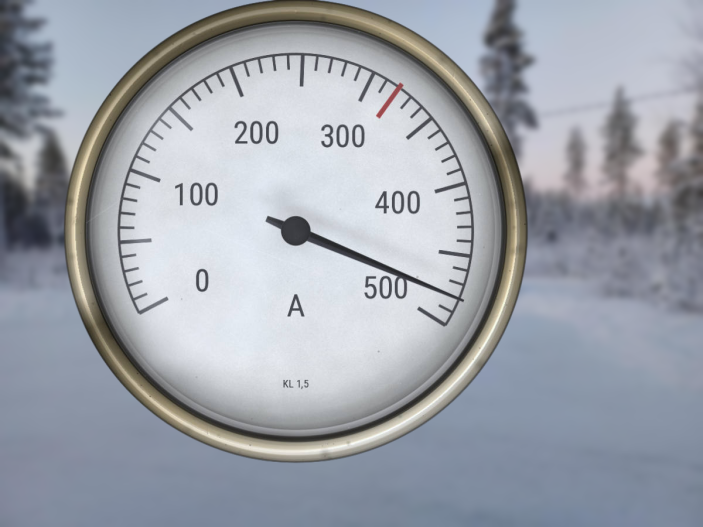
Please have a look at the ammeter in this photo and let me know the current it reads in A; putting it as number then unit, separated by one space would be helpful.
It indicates 480 A
